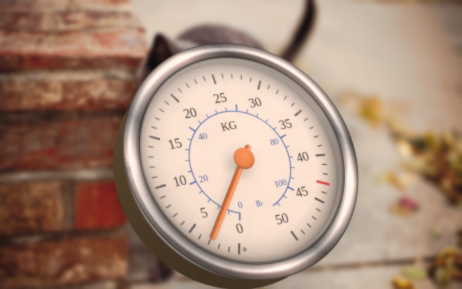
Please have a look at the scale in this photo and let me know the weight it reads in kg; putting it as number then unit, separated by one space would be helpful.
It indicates 3 kg
